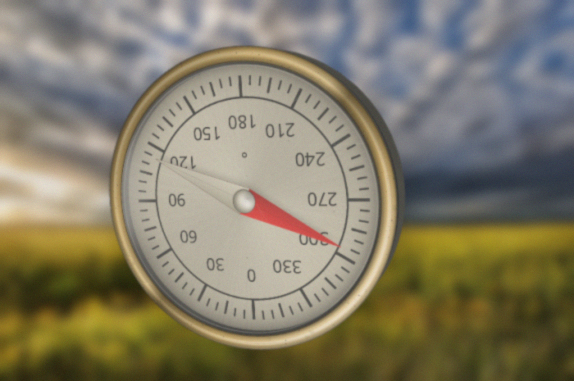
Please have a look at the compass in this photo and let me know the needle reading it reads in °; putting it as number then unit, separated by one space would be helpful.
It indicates 295 °
